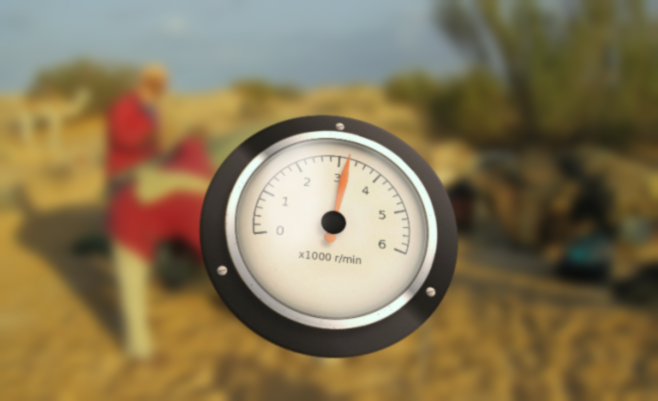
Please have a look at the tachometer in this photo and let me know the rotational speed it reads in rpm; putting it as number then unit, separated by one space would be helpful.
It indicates 3200 rpm
